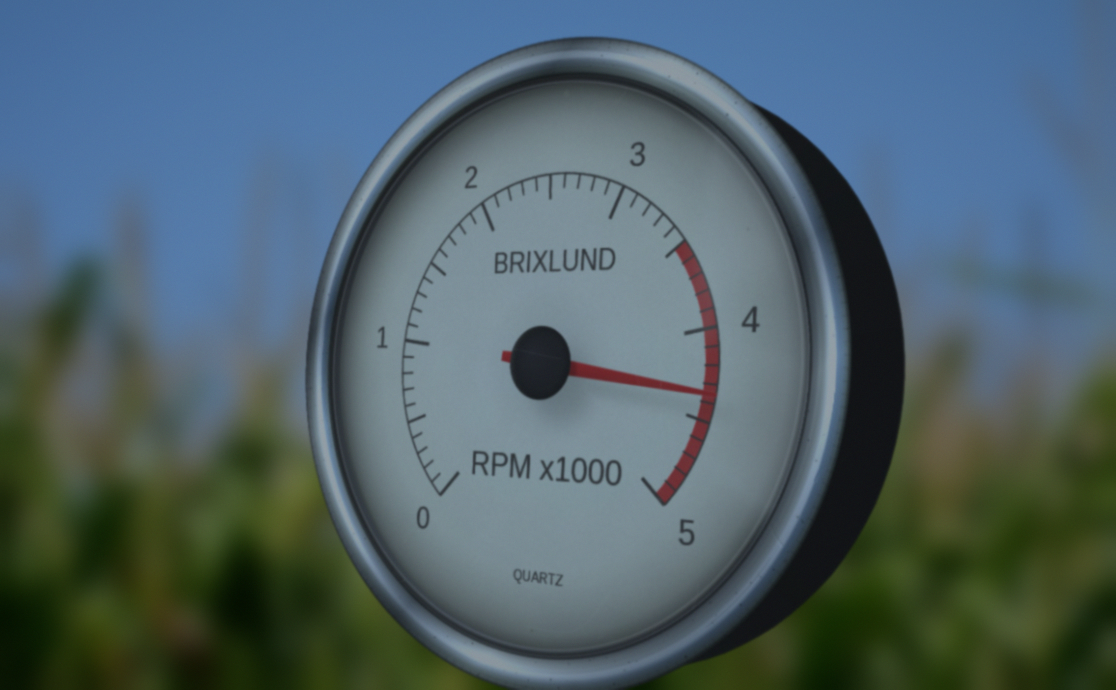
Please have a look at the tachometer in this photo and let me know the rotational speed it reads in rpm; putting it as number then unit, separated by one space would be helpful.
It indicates 4350 rpm
